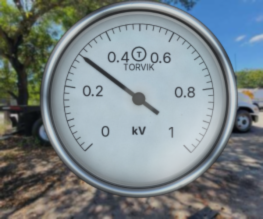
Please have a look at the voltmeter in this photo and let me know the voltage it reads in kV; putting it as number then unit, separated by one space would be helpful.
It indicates 0.3 kV
